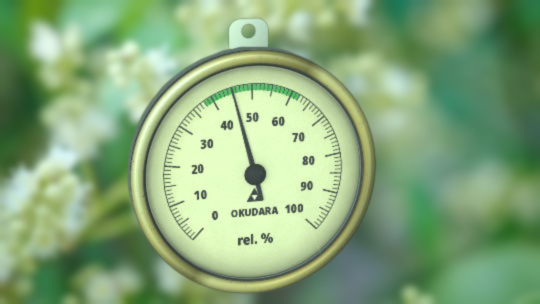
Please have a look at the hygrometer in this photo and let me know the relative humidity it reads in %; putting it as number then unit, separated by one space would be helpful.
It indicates 45 %
